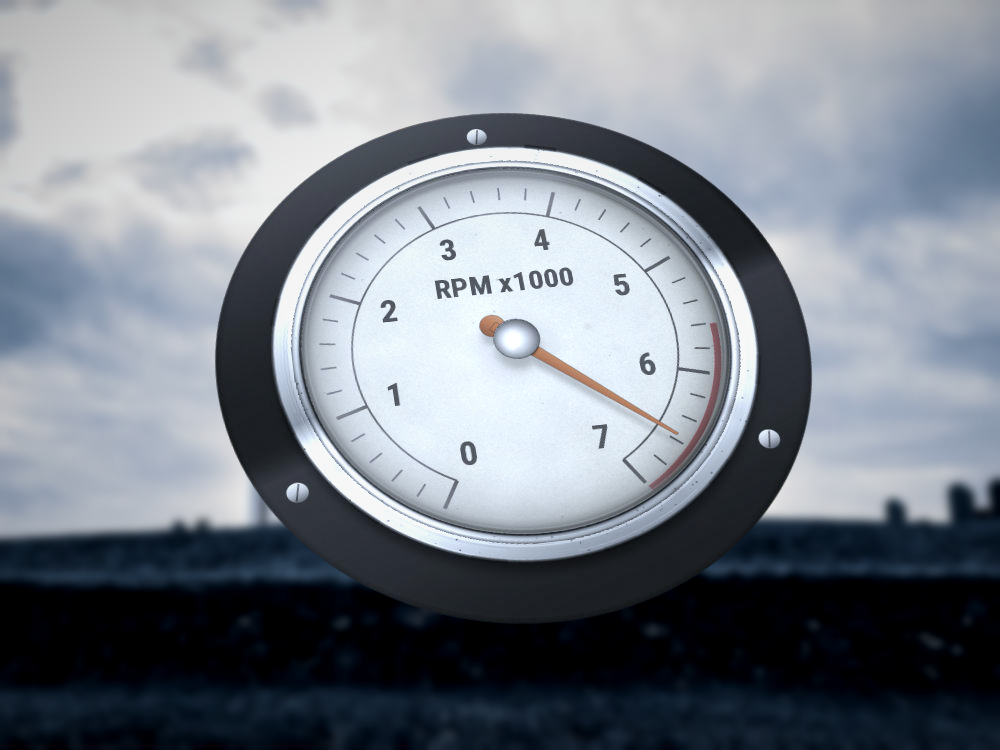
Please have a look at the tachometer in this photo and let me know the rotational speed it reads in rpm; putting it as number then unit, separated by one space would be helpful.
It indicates 6600 rpm
